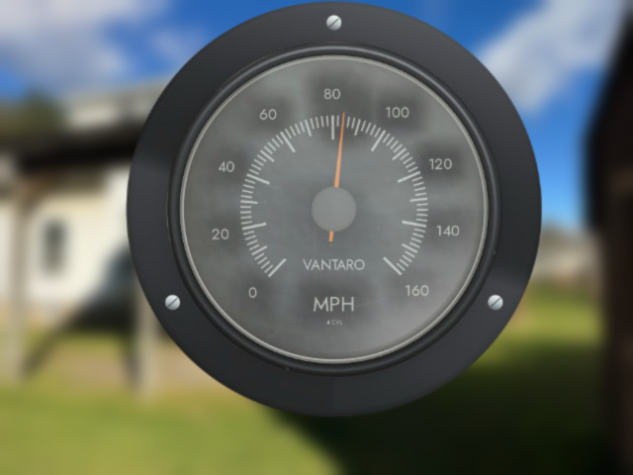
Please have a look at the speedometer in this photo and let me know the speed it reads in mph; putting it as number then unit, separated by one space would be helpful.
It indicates 84 mph
